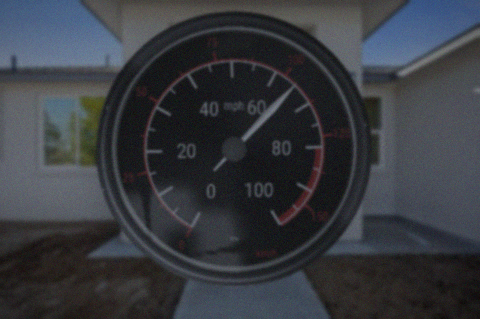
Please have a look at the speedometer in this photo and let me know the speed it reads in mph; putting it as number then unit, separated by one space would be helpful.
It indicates 65 mph
